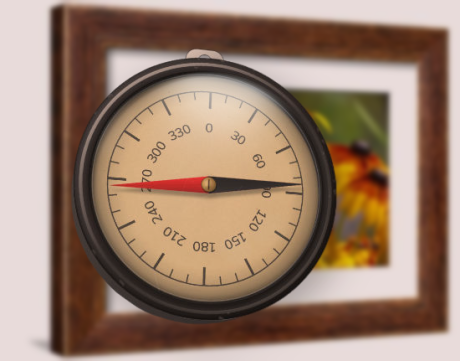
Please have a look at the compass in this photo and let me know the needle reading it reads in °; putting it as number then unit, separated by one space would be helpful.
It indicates 265 °
